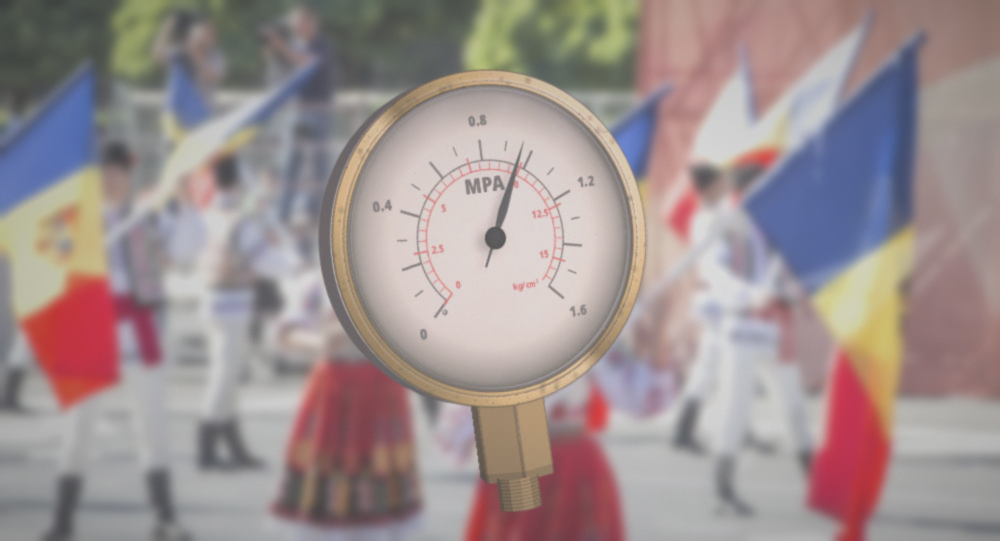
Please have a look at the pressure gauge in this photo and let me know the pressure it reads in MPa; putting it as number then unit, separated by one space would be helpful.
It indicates 0.95 MPa
